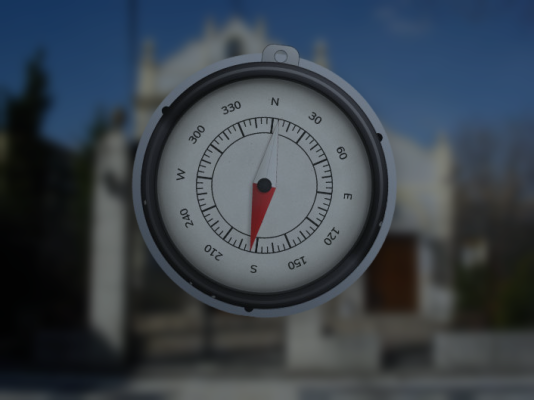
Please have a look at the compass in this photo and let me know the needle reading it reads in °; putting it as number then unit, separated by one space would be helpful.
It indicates 185 °
